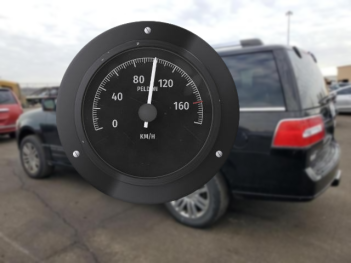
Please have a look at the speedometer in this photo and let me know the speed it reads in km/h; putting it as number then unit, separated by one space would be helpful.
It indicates 100 km/h
